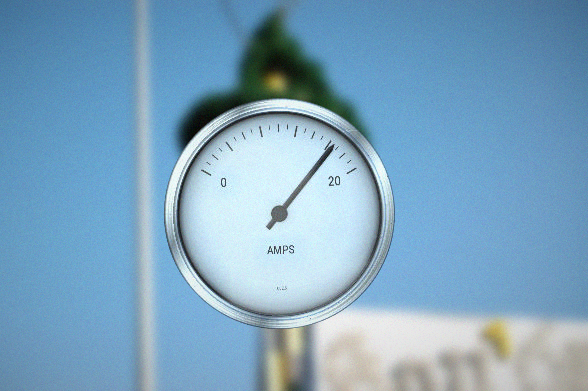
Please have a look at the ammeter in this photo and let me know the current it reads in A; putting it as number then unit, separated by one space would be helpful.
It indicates 16.5 A
